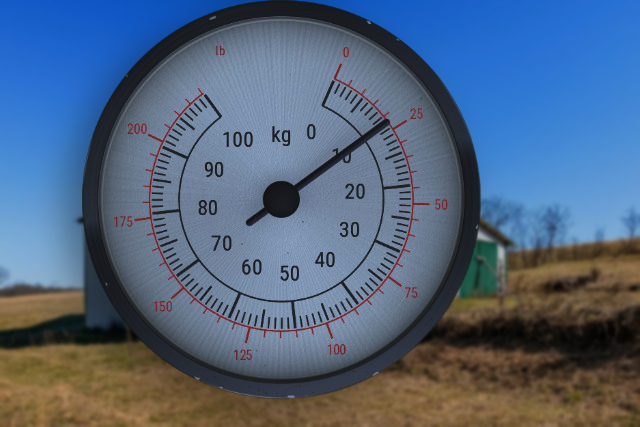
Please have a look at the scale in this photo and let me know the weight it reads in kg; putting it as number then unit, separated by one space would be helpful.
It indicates 10 kg
